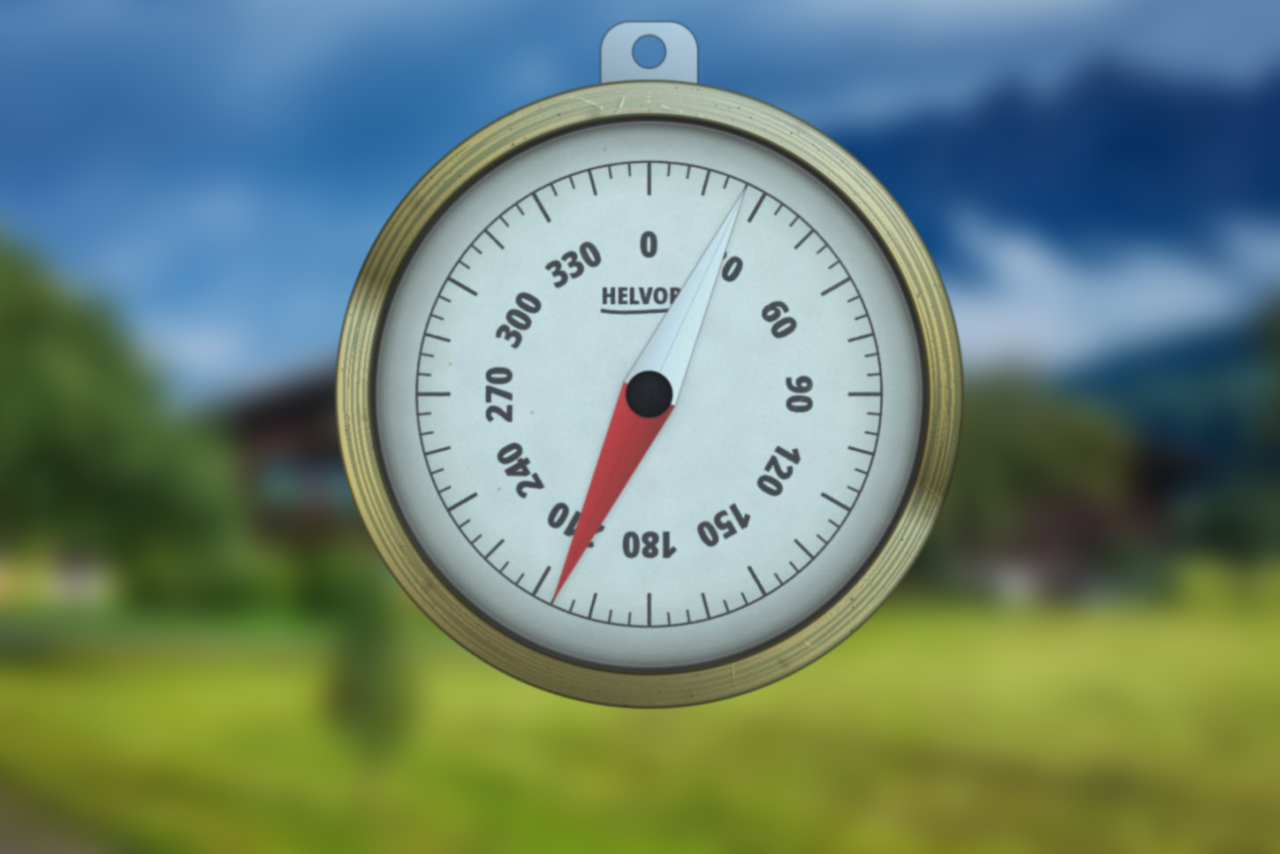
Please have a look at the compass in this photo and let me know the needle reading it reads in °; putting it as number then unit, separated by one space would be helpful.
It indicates 205 °
